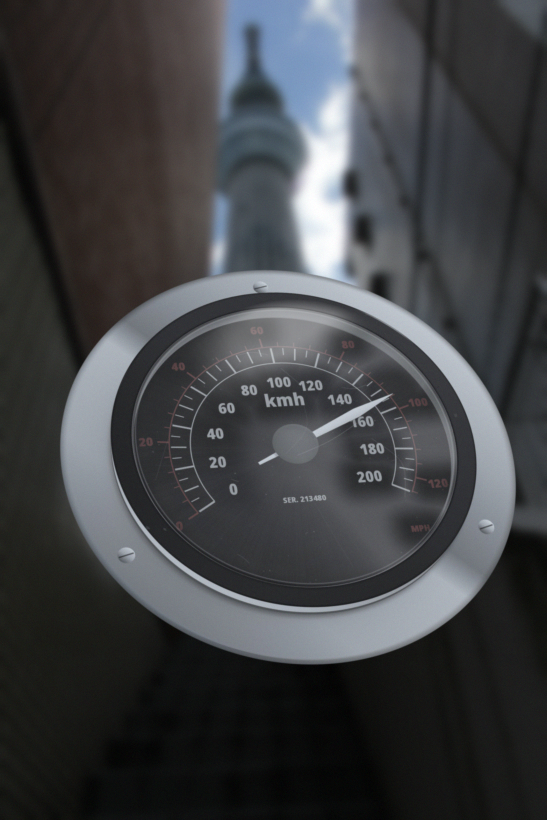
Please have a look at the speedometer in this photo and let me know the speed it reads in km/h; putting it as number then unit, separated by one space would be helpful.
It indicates 155 km/h
